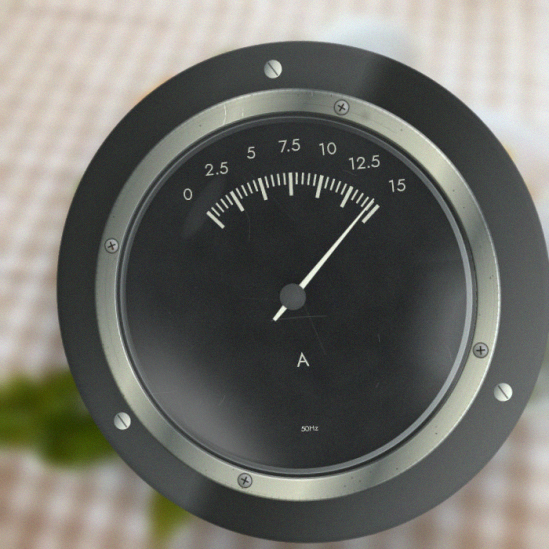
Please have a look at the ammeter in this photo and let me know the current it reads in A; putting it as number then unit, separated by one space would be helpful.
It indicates 14.5 A
